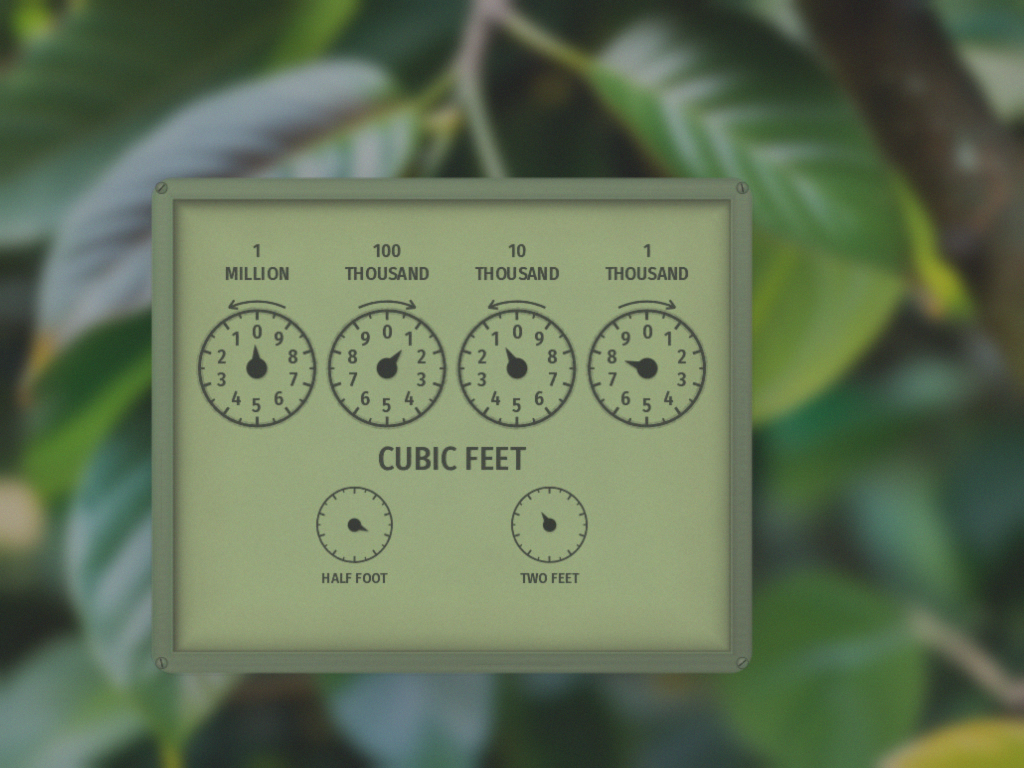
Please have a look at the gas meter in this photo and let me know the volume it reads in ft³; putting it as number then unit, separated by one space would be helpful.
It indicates 10800 ft³
